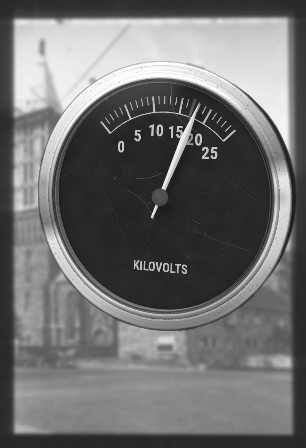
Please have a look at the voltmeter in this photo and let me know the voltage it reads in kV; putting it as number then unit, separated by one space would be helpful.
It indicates 18 kV
